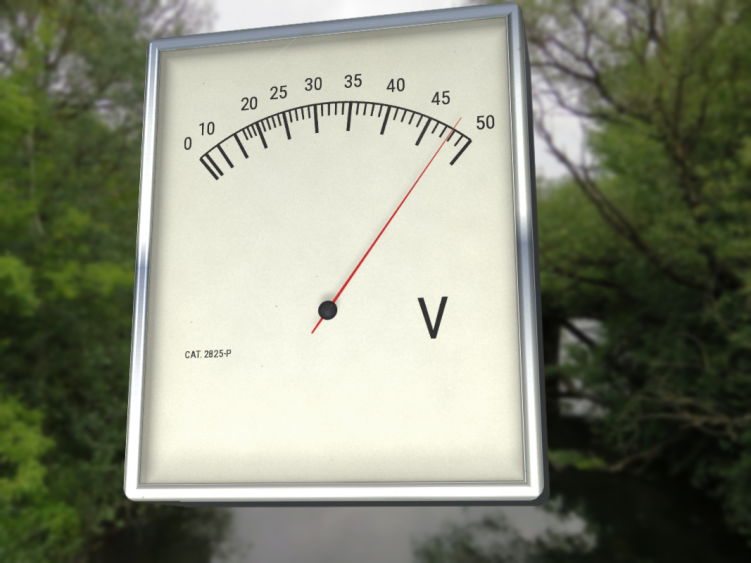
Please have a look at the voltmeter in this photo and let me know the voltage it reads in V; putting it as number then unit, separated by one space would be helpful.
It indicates 48 V
